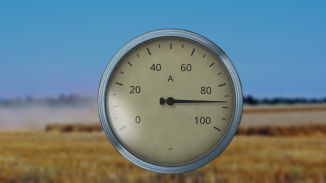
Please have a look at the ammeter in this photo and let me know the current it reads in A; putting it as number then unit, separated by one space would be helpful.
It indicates 87.5 A
